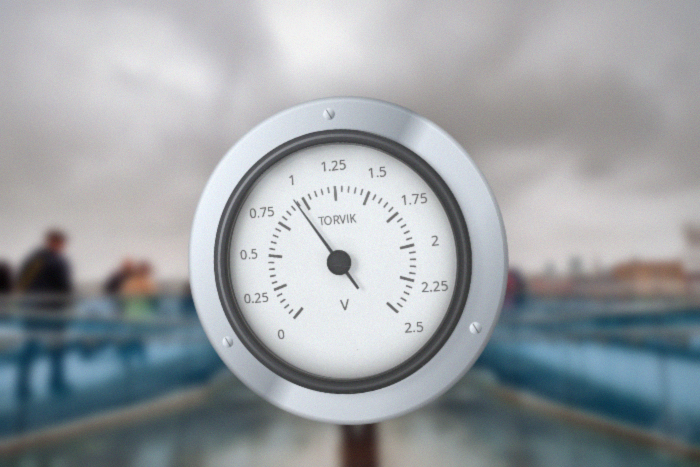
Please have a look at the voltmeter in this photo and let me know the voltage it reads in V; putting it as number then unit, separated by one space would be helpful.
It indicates 0.95 V
